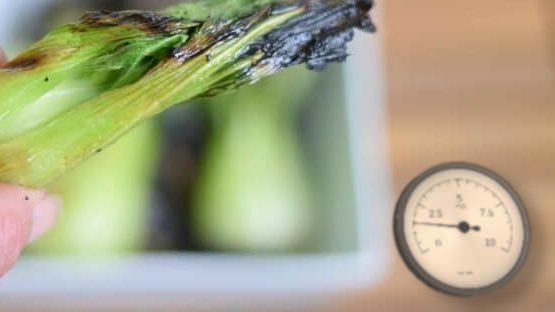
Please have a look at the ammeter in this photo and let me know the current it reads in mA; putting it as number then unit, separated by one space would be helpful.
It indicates 1.5 mA
